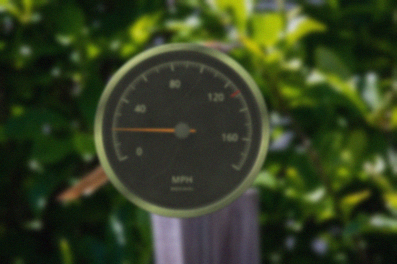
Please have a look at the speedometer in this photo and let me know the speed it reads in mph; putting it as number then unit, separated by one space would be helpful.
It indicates 20 mph
